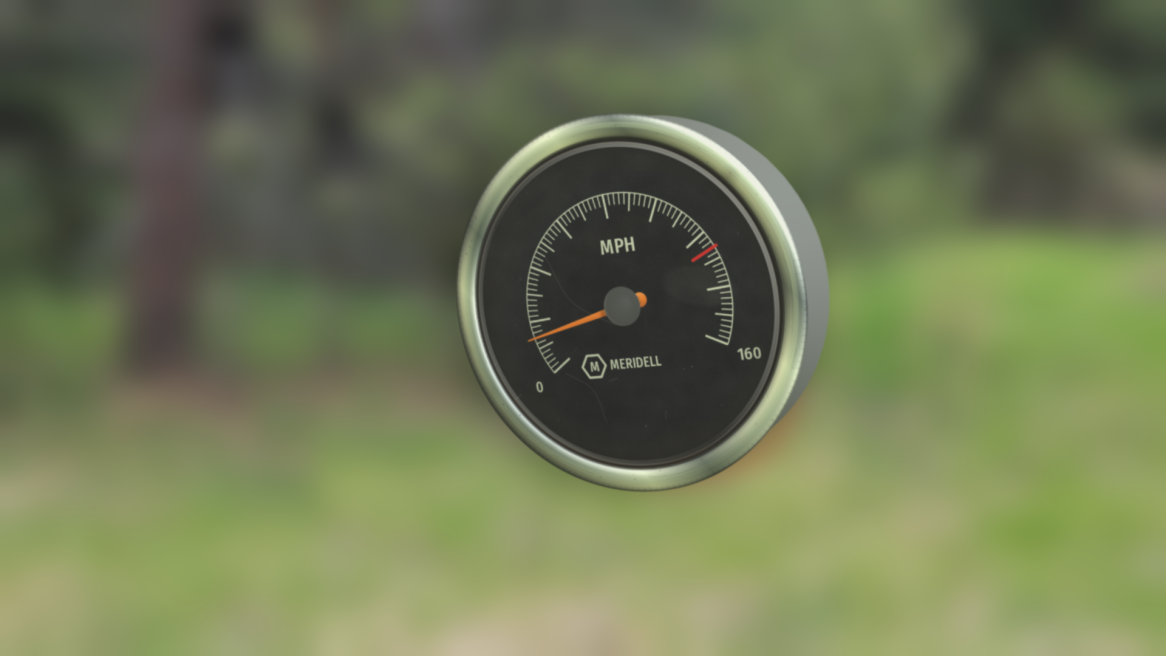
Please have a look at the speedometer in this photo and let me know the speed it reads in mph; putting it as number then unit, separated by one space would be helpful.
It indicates 14 mph
